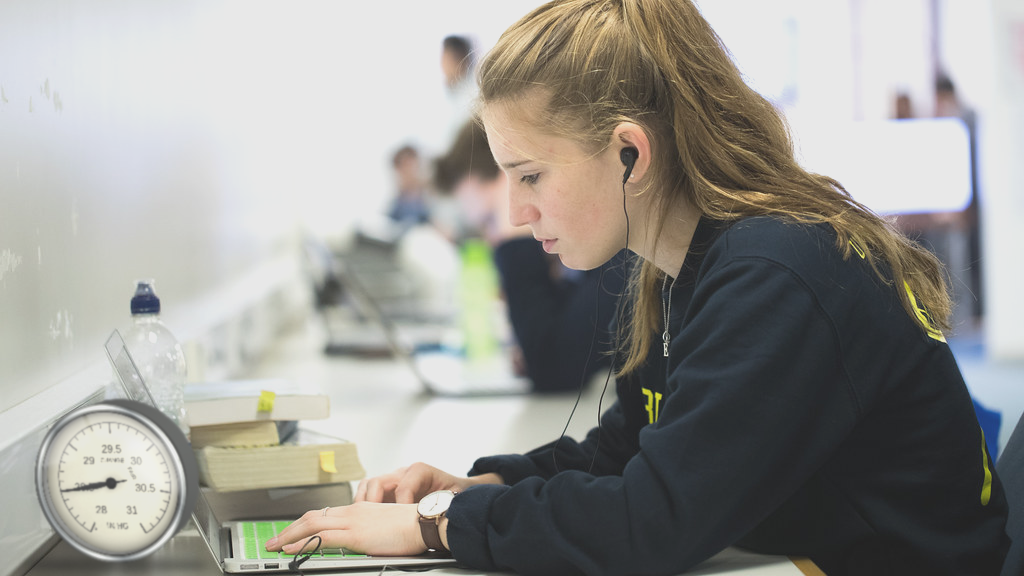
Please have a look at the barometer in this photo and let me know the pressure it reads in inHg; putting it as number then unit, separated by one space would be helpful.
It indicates 28.5 inHg
